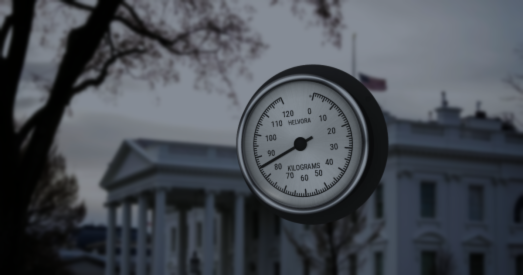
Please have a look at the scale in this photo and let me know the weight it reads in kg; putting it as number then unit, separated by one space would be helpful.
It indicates 85 kg
